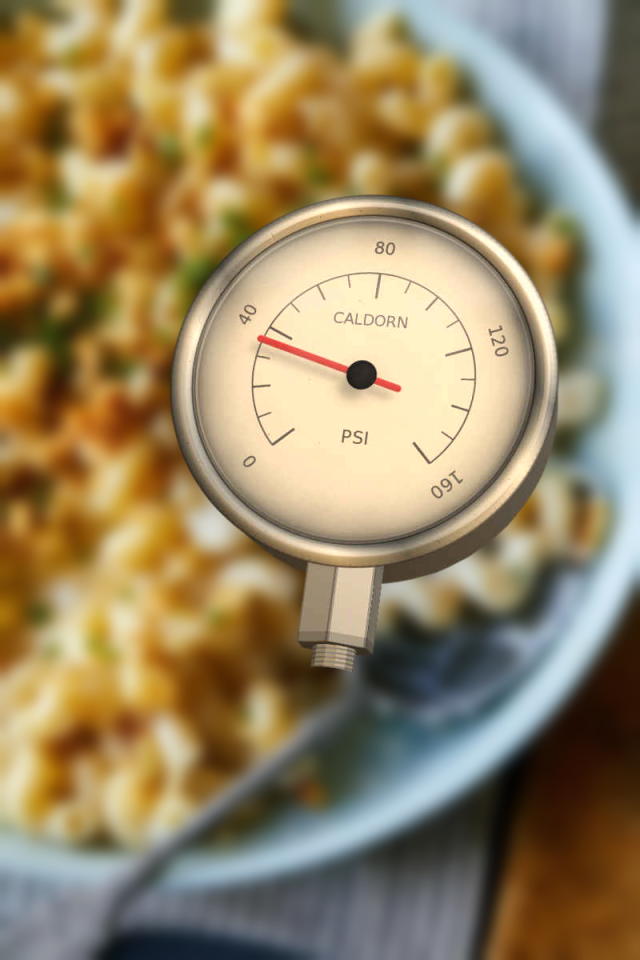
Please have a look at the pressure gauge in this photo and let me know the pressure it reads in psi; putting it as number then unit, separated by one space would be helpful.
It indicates 35 psi
